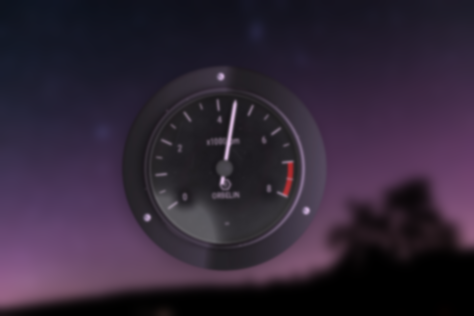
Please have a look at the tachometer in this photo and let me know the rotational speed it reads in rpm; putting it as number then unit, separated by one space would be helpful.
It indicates 4500 rpm
